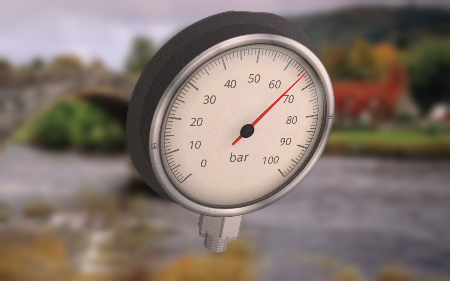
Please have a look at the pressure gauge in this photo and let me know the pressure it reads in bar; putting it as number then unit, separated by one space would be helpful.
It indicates 65 bar
